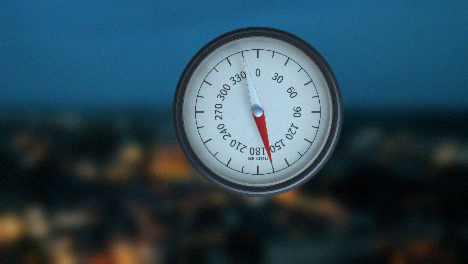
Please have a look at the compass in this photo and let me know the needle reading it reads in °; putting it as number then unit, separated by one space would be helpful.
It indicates 165 °
